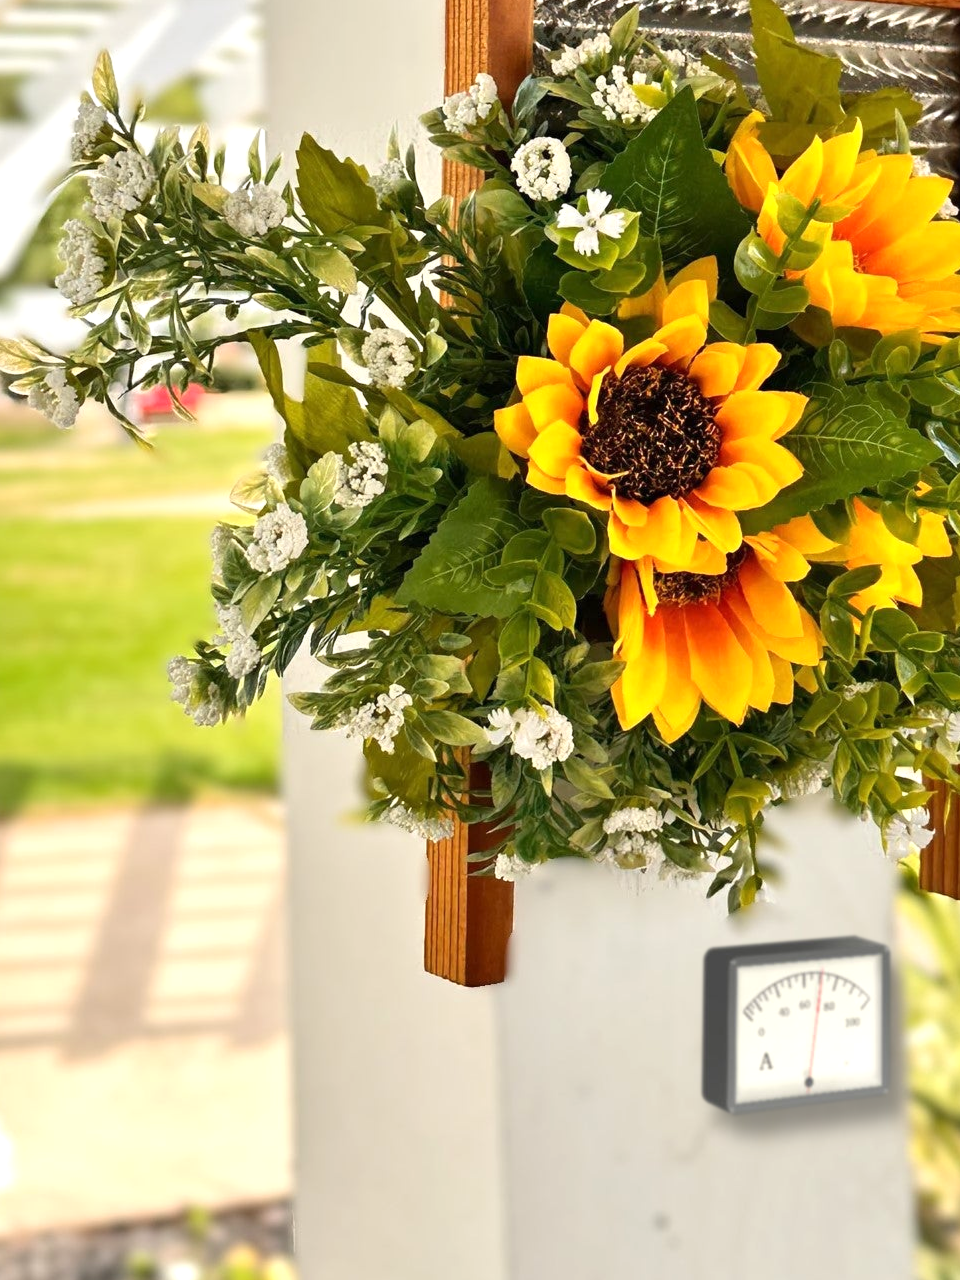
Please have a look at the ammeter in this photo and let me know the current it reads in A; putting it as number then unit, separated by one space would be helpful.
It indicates 70 A
